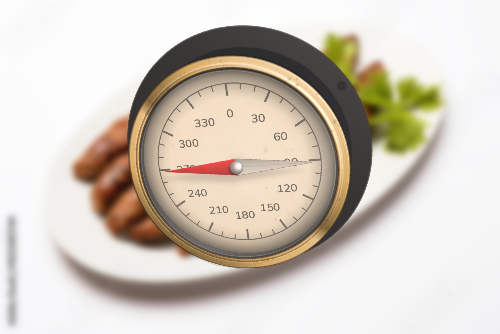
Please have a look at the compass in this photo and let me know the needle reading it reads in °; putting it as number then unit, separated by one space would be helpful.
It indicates 270 °
